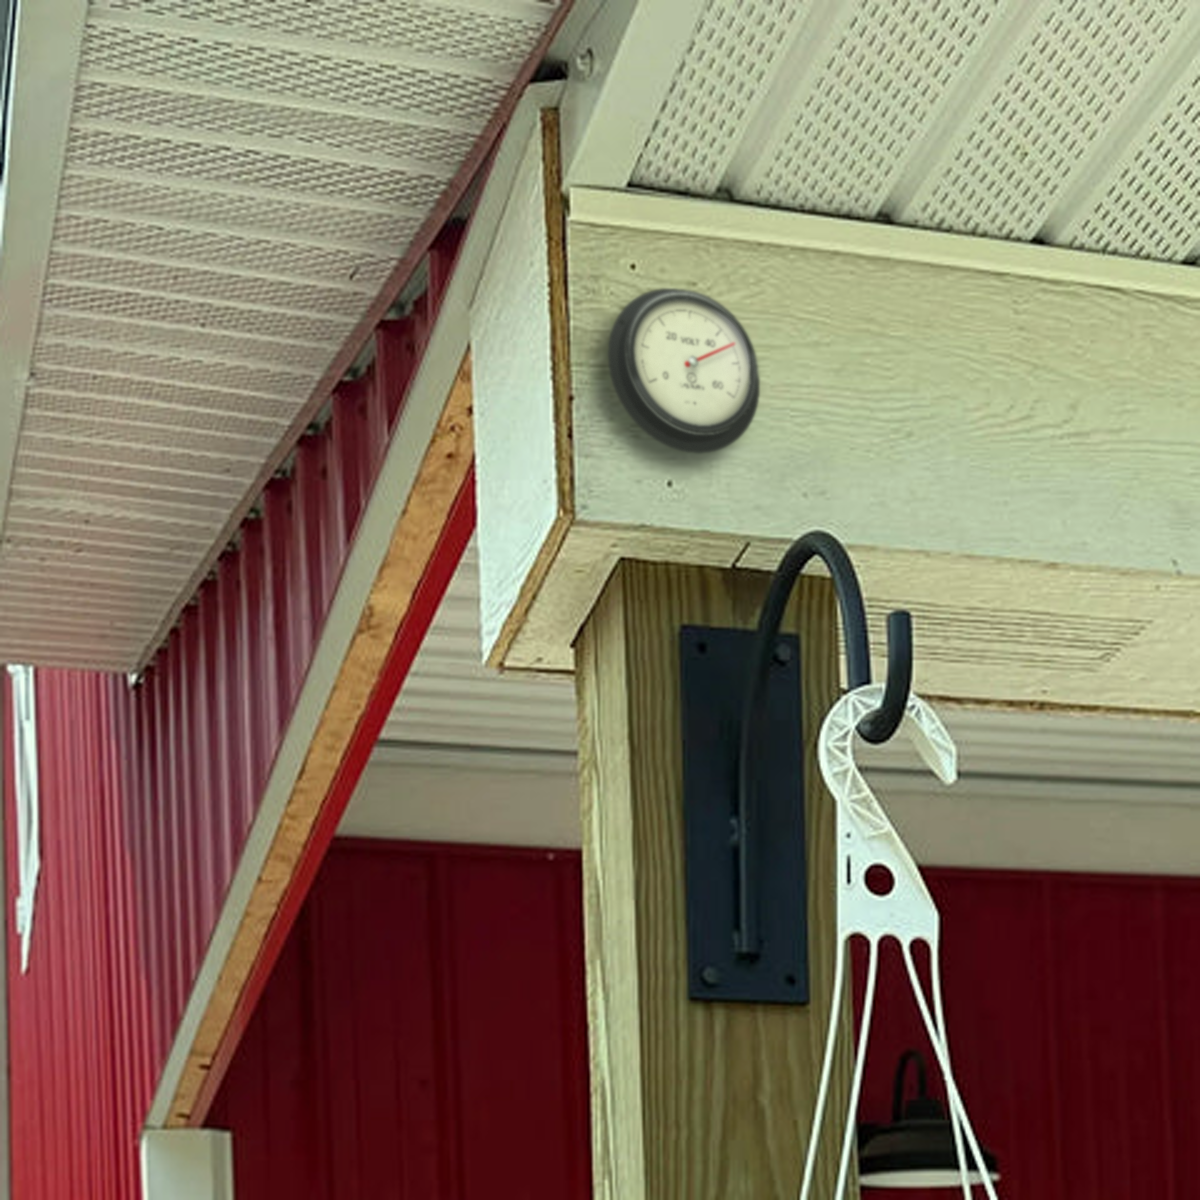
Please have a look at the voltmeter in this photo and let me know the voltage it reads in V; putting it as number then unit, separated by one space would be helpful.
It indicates 45 V
